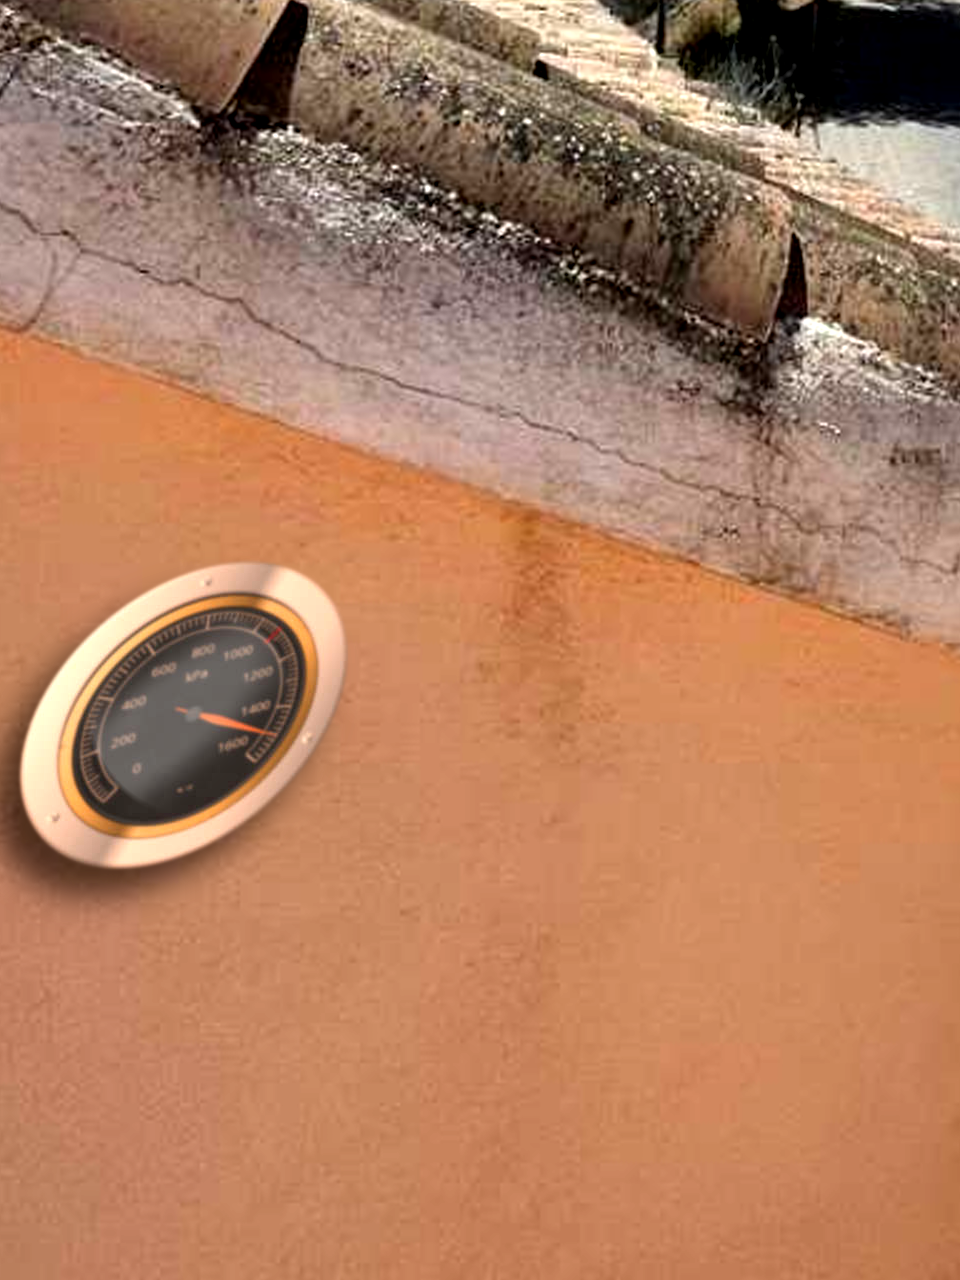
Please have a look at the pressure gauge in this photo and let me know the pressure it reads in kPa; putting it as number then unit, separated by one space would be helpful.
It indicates 1500 kPa
